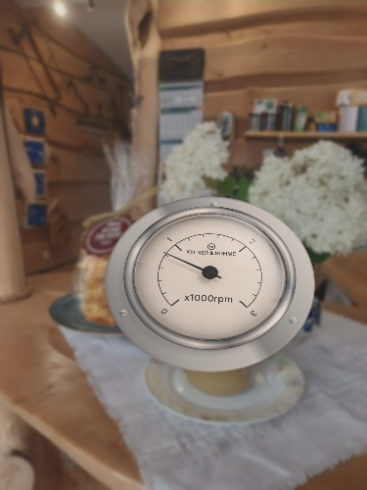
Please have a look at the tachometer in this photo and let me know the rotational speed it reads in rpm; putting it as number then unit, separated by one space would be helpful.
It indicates 800 rpm
